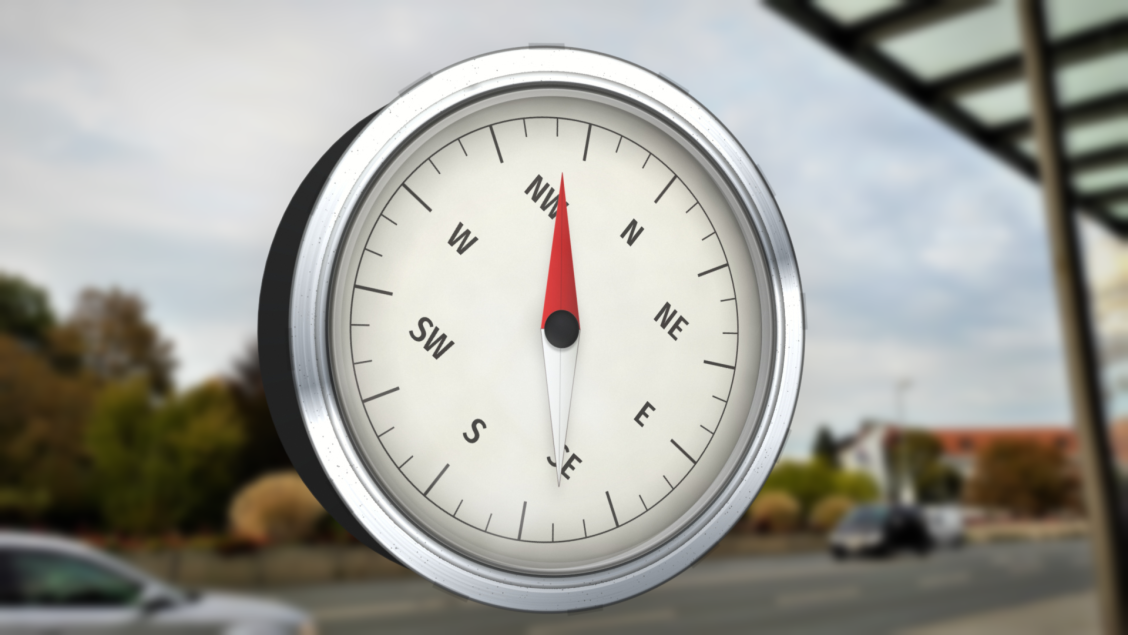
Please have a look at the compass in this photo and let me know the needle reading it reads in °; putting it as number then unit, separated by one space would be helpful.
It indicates 320 °
